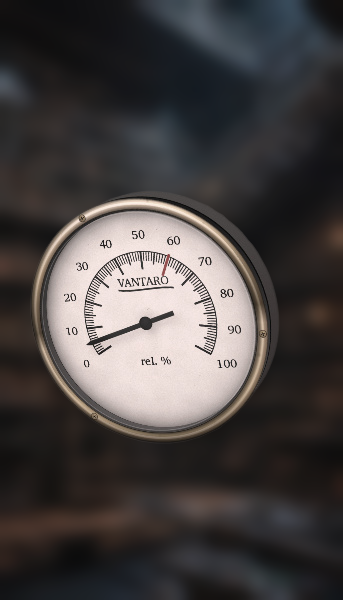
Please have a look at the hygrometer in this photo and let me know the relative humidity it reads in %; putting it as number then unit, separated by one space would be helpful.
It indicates 5 %
